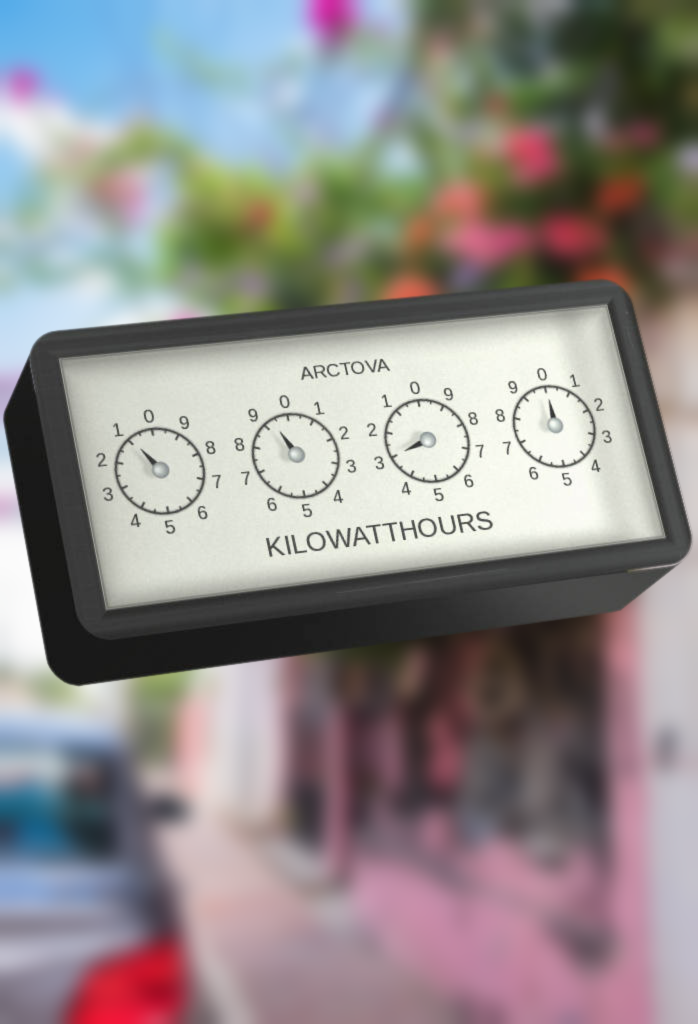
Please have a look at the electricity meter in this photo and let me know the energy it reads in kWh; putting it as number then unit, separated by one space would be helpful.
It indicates 930 kWh
